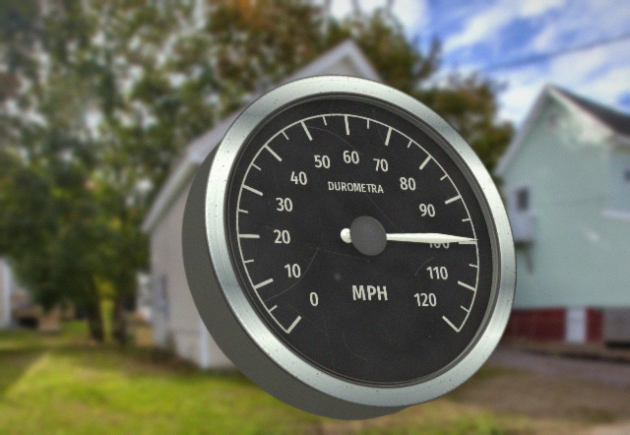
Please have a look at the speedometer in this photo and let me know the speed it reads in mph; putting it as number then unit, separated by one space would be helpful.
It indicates 100 mph
